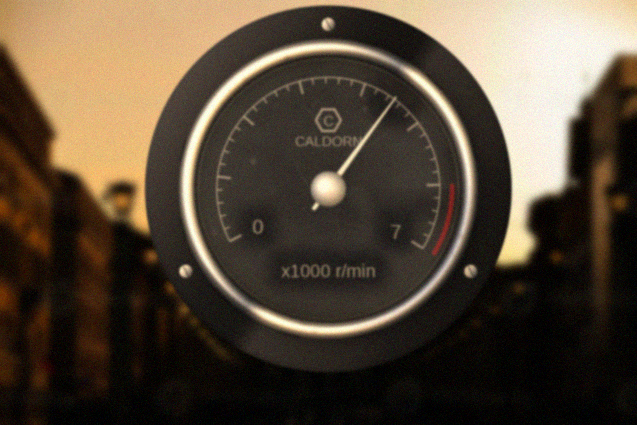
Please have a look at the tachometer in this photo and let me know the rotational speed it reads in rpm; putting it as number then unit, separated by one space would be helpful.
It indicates 4500 rpm
